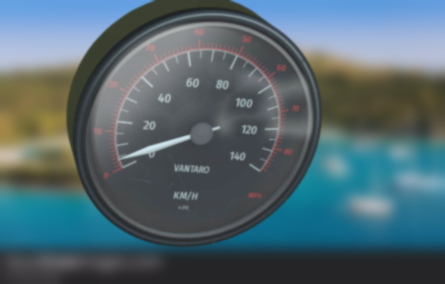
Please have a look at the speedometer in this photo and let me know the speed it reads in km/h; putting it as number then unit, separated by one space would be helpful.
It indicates 5 km/h
